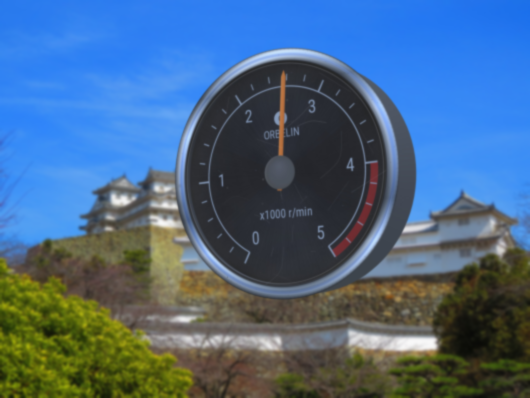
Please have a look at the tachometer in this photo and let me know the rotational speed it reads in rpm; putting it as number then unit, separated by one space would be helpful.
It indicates 2600 rpm
